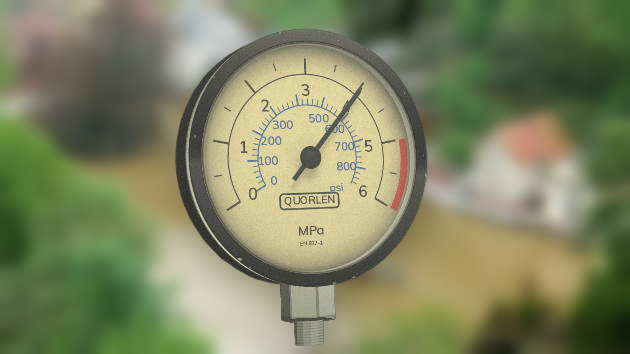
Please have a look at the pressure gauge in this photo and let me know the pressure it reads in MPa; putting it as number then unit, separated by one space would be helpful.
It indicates 4 MPa
